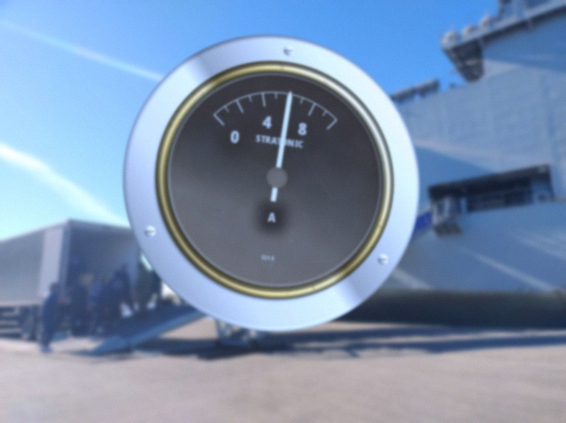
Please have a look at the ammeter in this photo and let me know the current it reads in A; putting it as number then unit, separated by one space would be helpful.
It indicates 6 A
